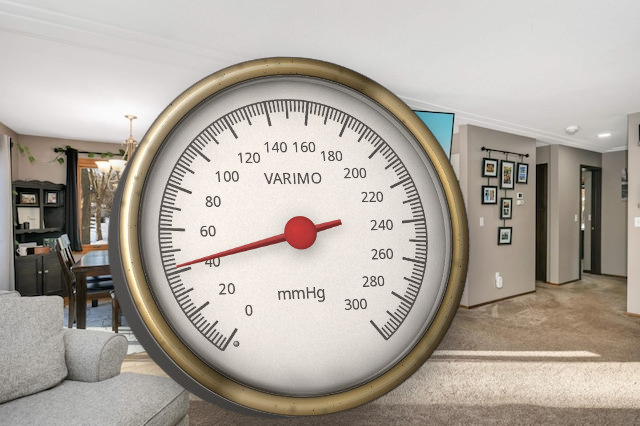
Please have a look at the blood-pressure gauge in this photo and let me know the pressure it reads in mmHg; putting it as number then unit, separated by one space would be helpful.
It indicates 42 mmHg
